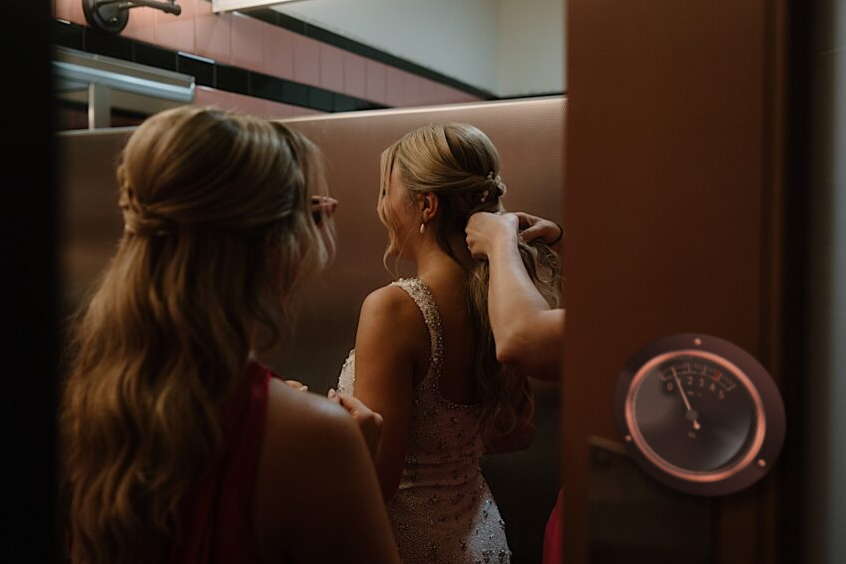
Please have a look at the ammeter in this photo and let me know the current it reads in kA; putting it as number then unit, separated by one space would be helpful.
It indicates 1 kA
